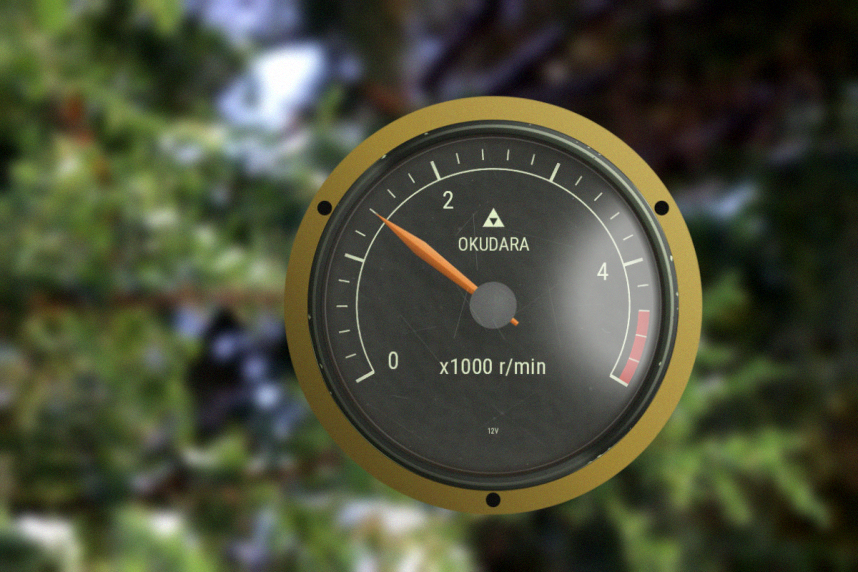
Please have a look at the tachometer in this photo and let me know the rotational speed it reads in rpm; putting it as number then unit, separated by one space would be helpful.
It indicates 1400 rpm
